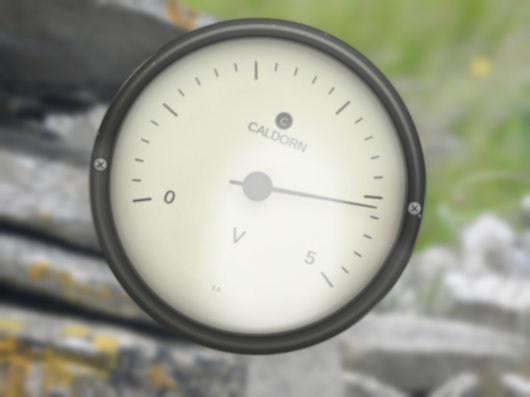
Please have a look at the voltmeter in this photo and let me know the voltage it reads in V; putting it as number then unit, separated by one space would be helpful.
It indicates 4.1 V
